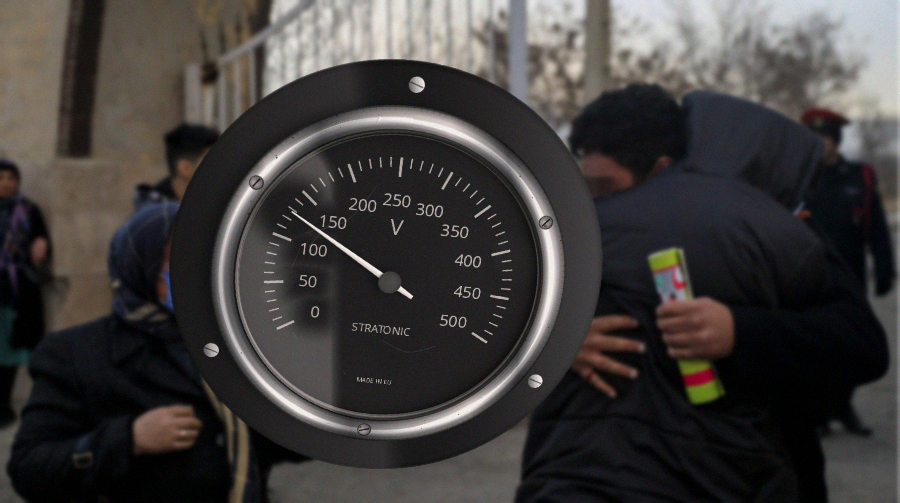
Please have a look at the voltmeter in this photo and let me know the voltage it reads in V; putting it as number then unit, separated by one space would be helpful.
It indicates 130 V
